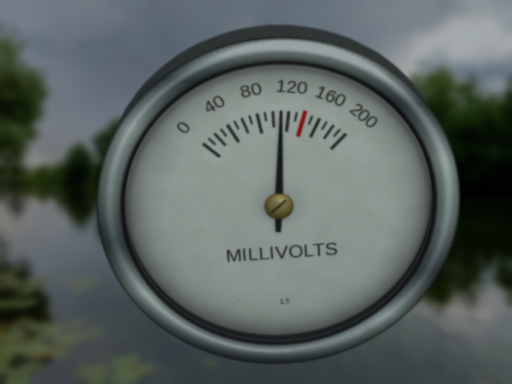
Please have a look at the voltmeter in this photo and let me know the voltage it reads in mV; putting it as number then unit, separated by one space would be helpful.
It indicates 110 mV
